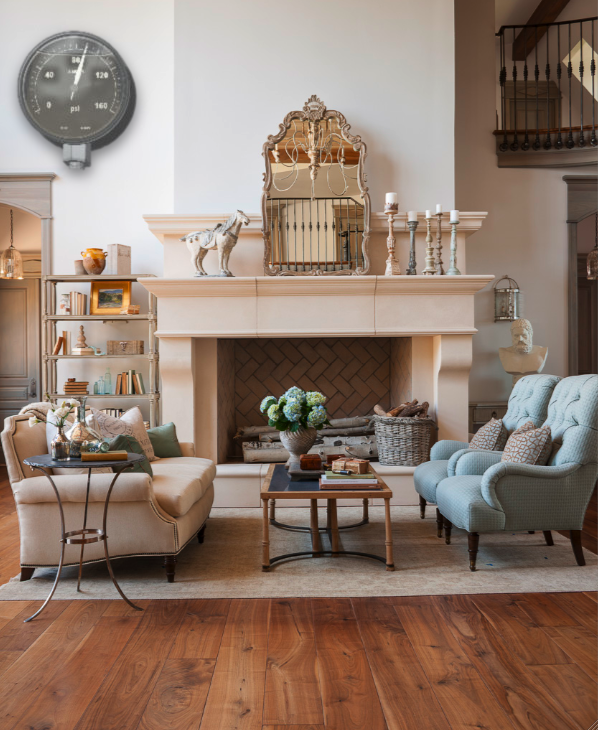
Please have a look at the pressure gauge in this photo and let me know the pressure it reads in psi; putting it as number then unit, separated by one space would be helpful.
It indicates 90 psi
